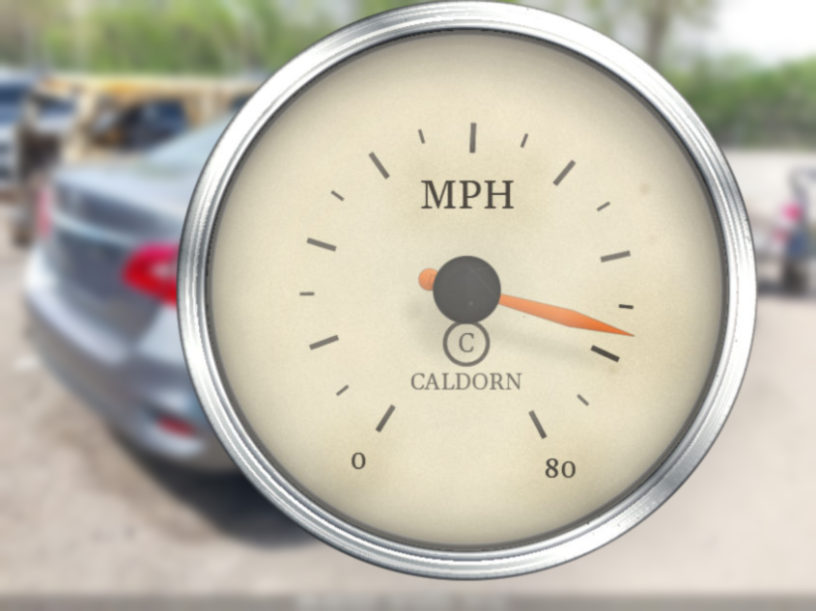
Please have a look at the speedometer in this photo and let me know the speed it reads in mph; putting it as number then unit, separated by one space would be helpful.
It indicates 67.5 mph
